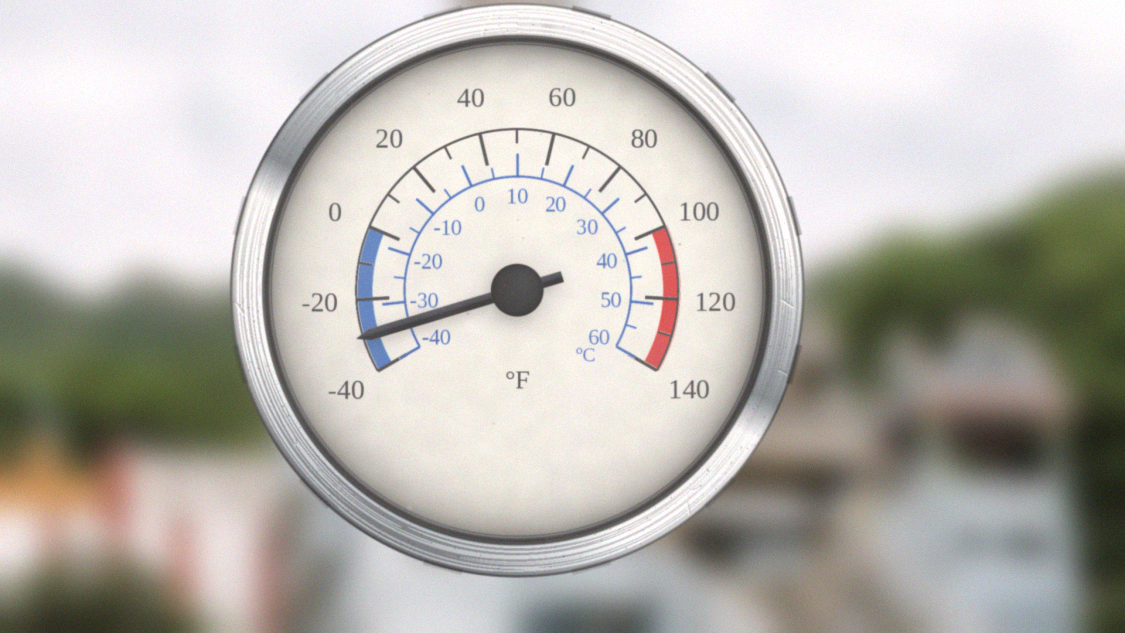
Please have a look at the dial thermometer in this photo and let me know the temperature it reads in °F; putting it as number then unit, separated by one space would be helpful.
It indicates -30 °F
